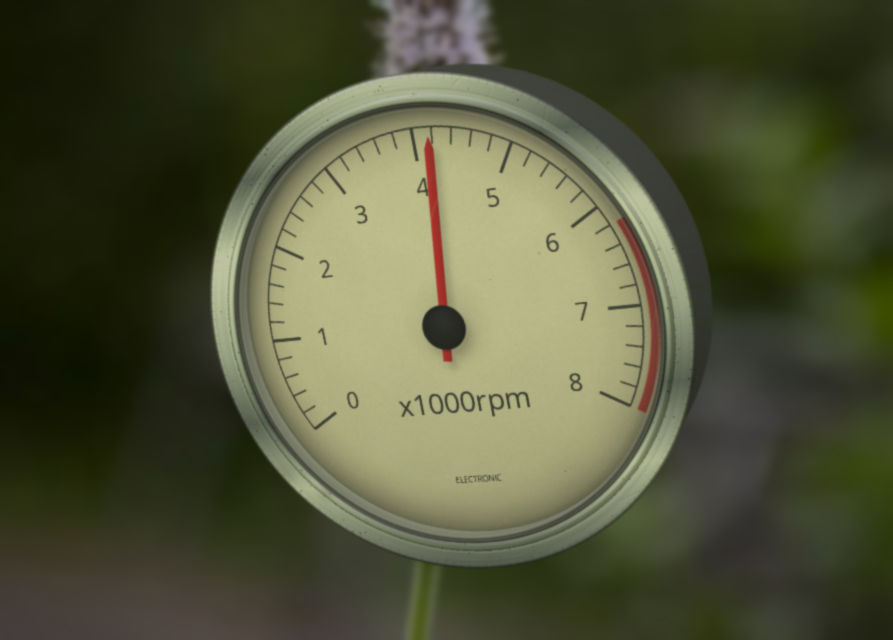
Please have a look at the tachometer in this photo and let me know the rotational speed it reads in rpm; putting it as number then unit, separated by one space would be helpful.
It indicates 4200 rpm
